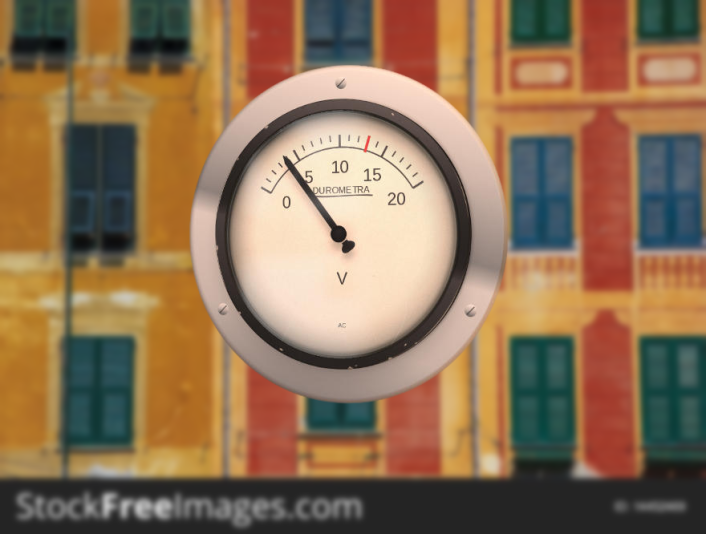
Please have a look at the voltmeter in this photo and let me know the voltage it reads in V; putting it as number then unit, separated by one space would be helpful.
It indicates 4 V
